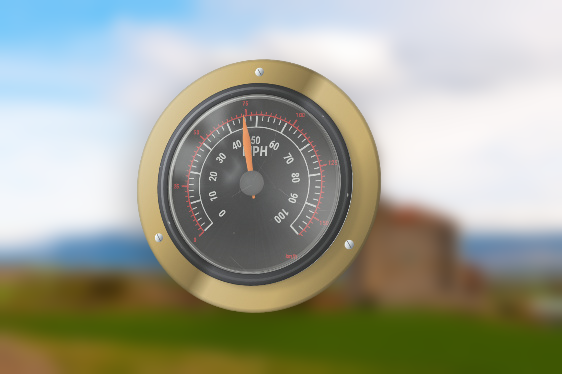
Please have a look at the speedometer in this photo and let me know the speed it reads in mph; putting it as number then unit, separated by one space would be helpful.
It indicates 46 mph
